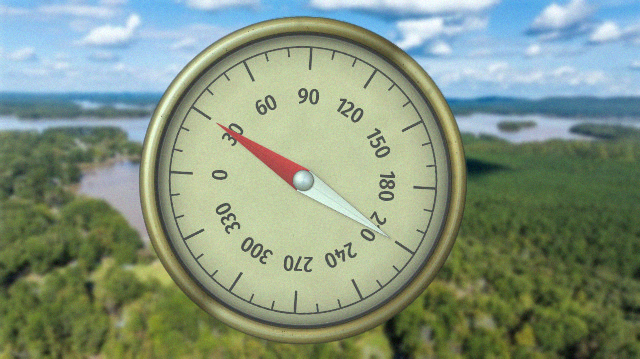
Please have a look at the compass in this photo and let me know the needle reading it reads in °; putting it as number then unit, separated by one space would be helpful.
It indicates 30 °
